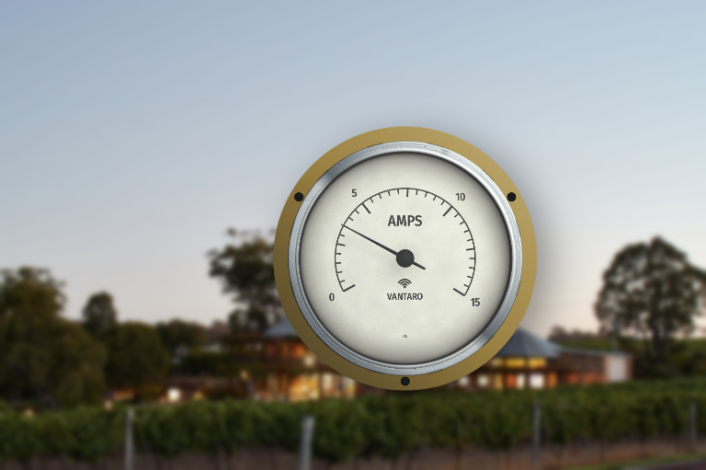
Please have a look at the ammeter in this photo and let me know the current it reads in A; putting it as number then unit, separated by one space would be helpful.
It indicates 3.5 A
